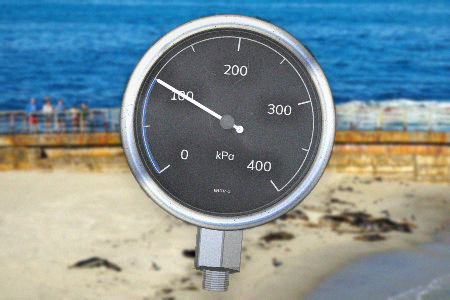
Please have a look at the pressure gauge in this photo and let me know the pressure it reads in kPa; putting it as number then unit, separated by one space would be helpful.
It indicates 100 kPa
